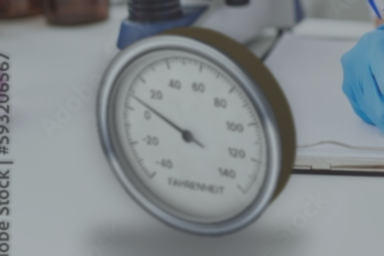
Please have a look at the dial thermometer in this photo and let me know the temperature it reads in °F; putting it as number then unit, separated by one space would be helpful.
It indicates 10 °F
